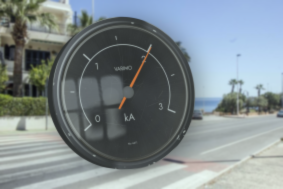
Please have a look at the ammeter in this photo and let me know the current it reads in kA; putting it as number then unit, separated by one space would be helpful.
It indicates 2 kA
